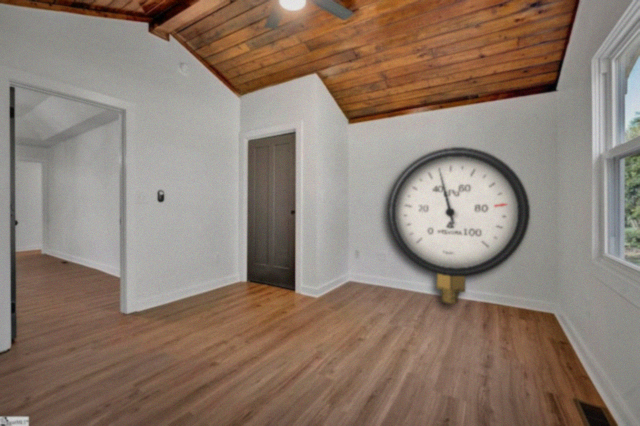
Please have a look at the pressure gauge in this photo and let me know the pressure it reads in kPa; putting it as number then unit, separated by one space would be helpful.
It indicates 45 kPa
